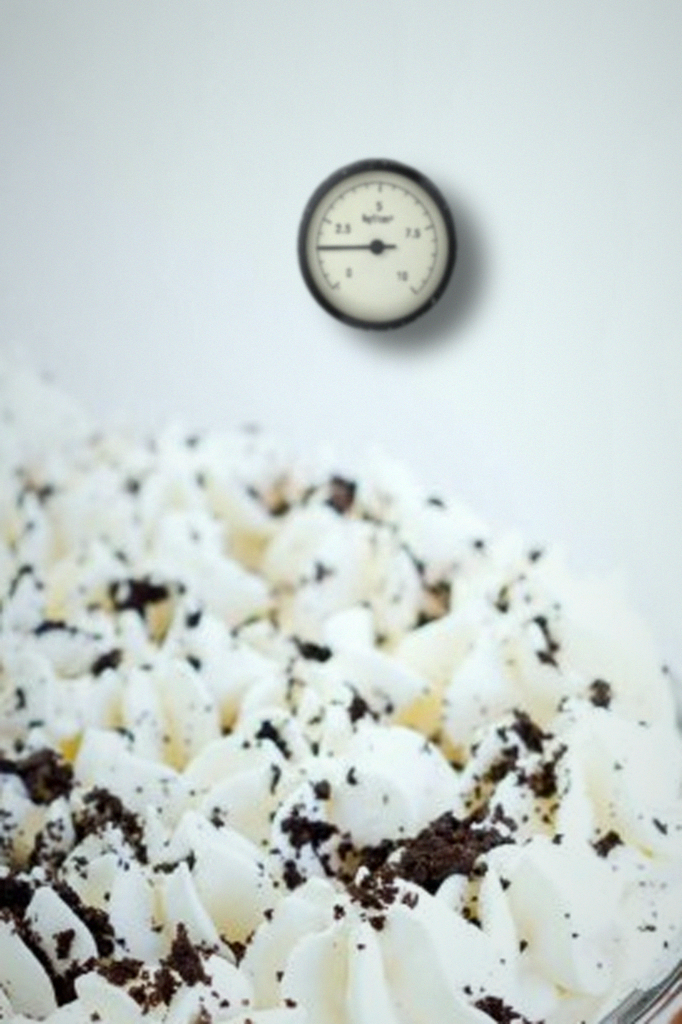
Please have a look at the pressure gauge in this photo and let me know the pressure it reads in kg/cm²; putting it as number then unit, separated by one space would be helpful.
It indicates 1.5 kg/cm²
